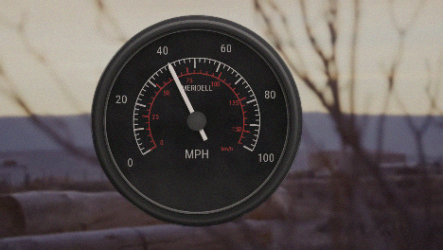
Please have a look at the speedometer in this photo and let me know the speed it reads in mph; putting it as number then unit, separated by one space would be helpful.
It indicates 40 mph
